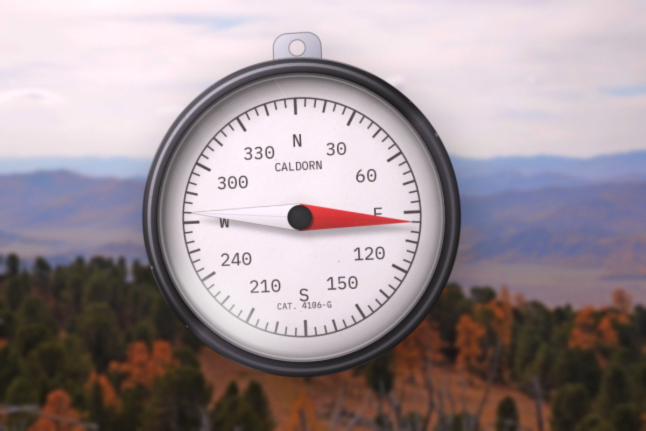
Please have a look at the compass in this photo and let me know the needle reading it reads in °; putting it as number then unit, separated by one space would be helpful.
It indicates 95 °
